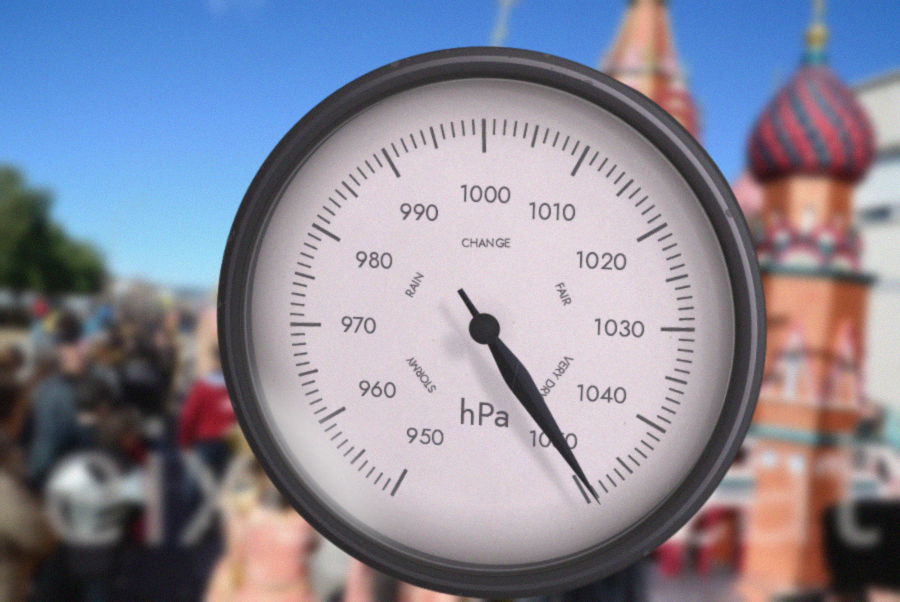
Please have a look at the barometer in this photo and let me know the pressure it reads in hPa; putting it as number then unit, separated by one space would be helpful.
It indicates 1049 hPa
